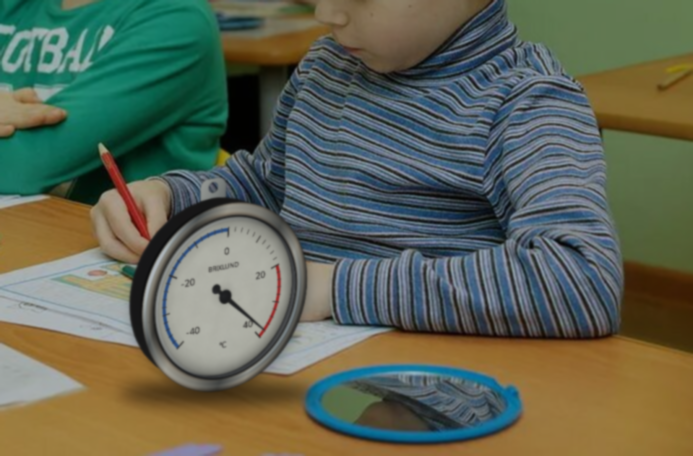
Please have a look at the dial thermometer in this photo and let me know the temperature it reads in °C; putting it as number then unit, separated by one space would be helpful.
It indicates 38 °C
